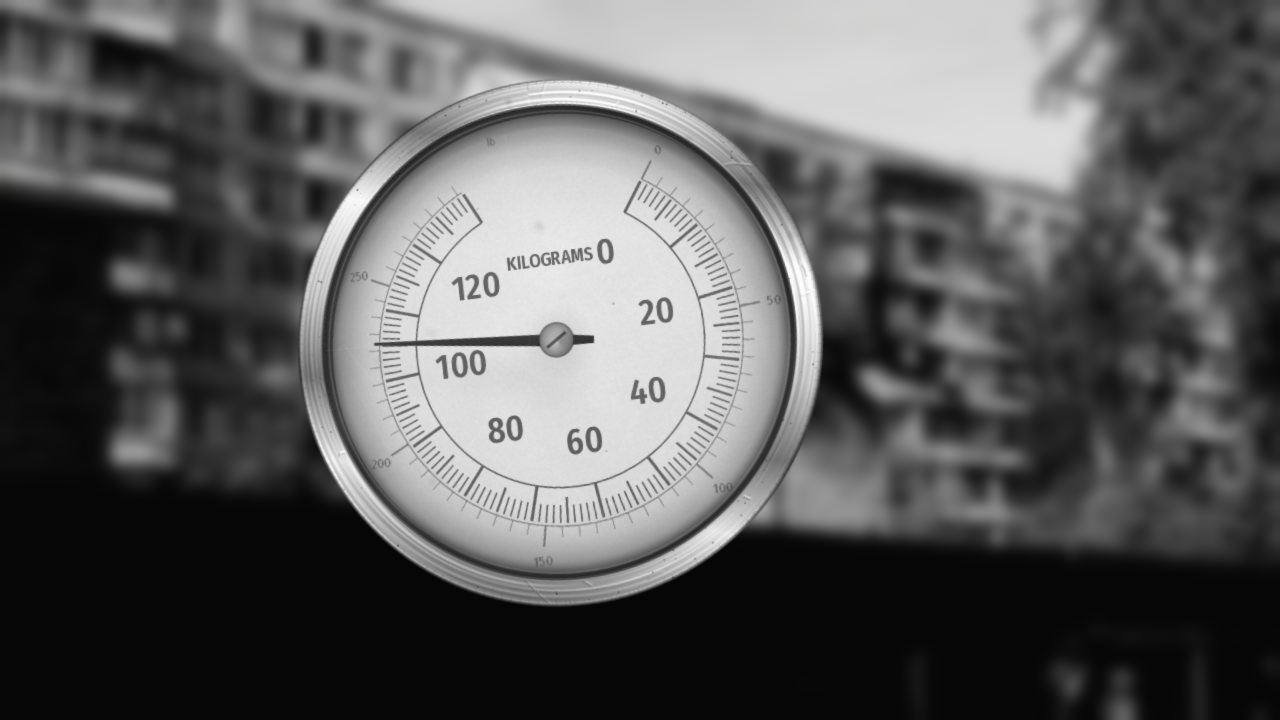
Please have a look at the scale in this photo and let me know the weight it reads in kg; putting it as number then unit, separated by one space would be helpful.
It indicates 105 kg
